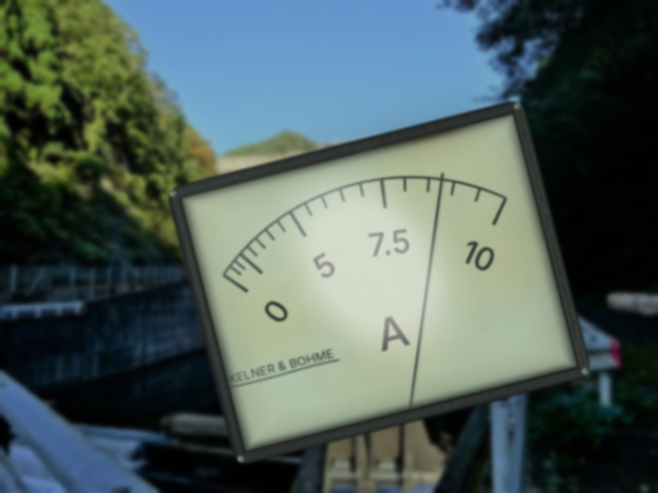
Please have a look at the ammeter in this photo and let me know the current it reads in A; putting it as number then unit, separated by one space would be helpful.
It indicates 8.75 A
